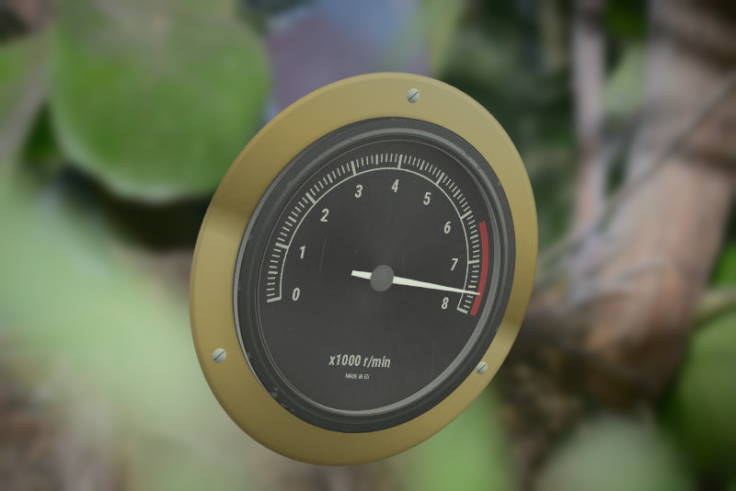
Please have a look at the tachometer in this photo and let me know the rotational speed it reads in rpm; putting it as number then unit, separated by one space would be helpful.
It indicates 7600 rpm
